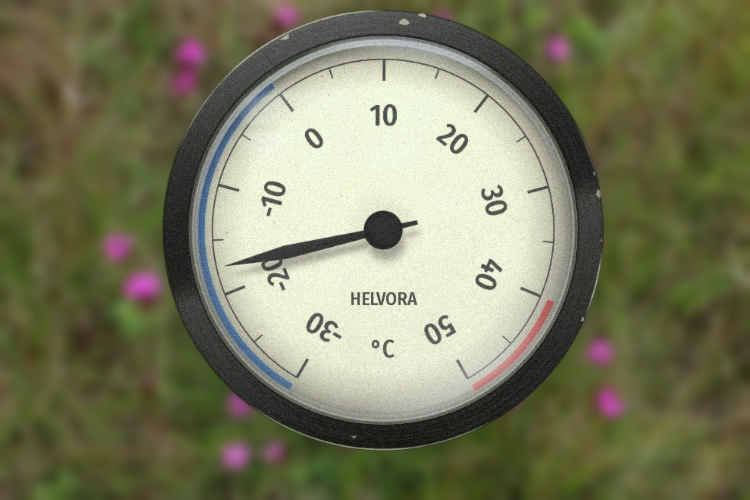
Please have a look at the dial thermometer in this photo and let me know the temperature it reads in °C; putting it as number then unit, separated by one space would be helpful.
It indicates -17.5 °C
